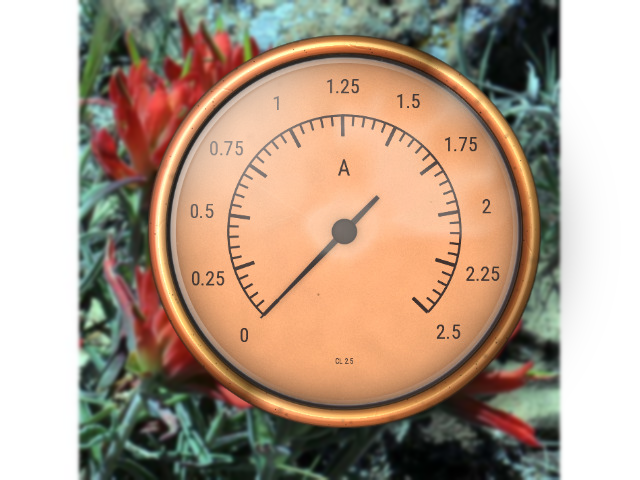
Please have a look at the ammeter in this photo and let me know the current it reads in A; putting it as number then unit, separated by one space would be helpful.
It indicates 0 A
